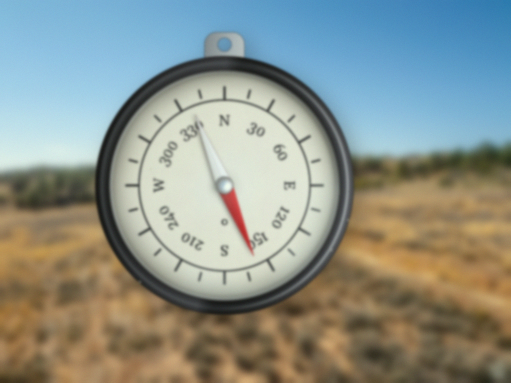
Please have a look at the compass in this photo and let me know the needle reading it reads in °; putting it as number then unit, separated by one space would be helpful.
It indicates 157.5 °
